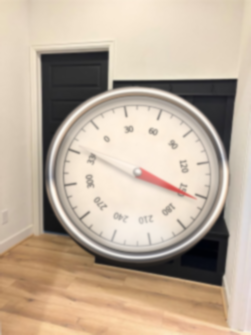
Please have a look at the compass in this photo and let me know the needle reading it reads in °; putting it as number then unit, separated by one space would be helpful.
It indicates 155 °
